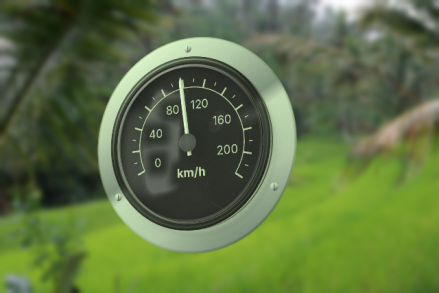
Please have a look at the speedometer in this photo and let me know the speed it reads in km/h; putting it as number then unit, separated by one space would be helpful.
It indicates 100 km/h
